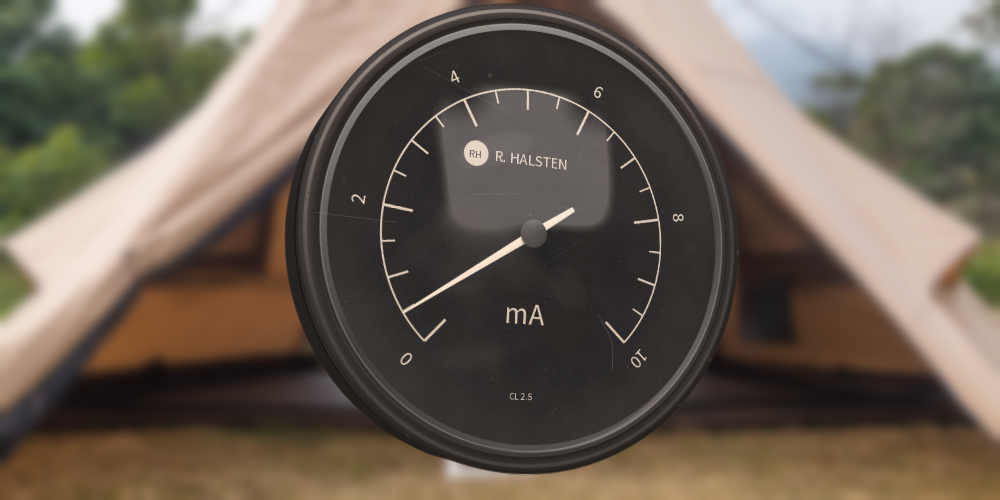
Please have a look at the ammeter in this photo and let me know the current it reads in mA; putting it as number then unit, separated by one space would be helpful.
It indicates 0.5 mA
